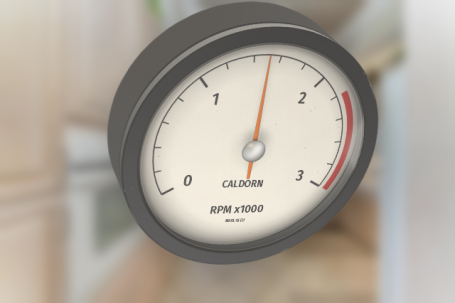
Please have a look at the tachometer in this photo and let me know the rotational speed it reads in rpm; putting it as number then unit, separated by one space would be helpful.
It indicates 1500 rpm
